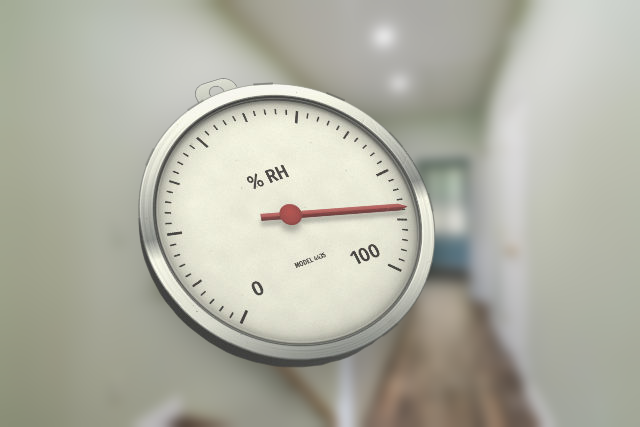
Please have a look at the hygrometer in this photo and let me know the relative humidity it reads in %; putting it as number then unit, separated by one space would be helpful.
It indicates 88 %
